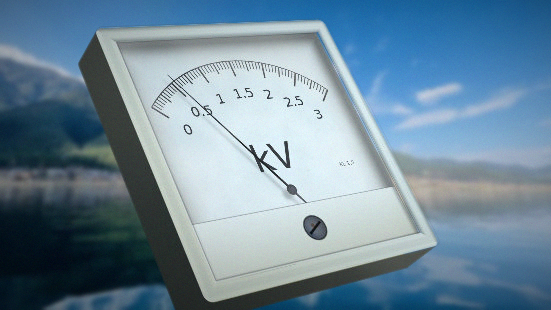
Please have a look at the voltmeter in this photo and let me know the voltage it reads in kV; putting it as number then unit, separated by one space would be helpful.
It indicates 0.5 kV
